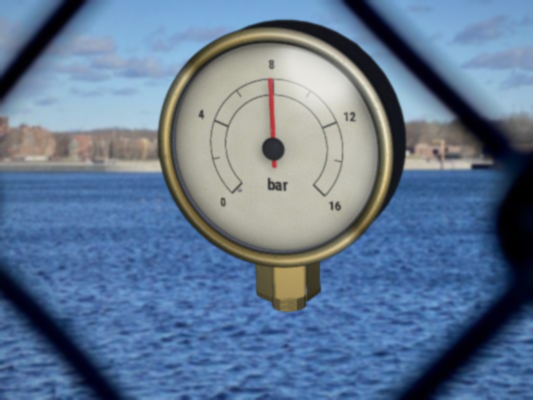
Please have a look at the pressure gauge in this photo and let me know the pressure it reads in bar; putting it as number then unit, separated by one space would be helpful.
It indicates 8 bar
